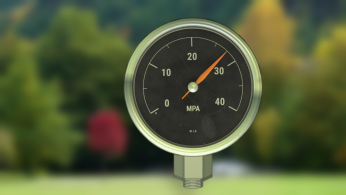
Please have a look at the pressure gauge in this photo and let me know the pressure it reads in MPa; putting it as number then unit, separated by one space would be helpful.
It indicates 27.5 MPa
